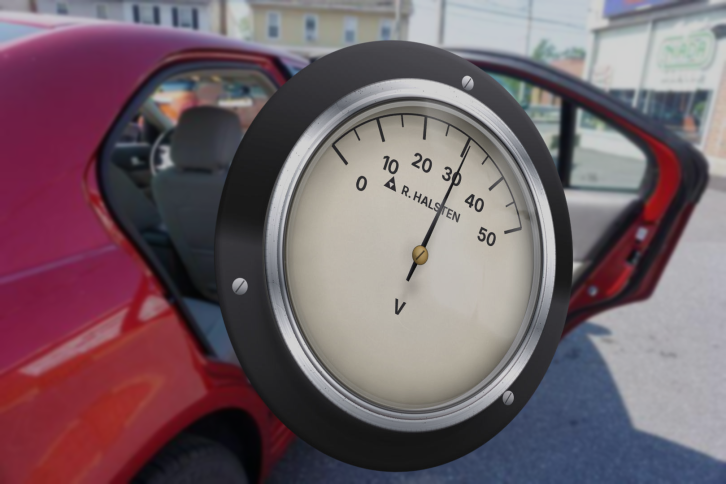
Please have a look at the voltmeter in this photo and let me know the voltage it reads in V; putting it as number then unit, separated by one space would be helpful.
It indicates 30 V
